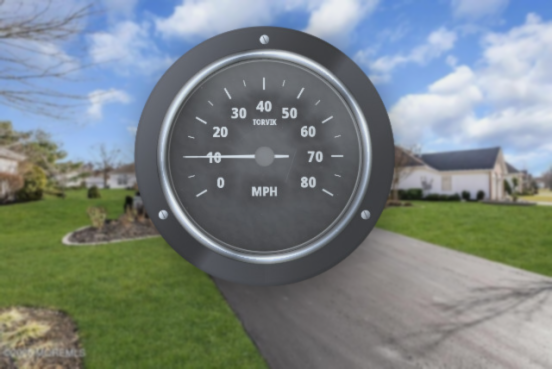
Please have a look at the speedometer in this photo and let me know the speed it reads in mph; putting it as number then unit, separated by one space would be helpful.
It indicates 10 mph
